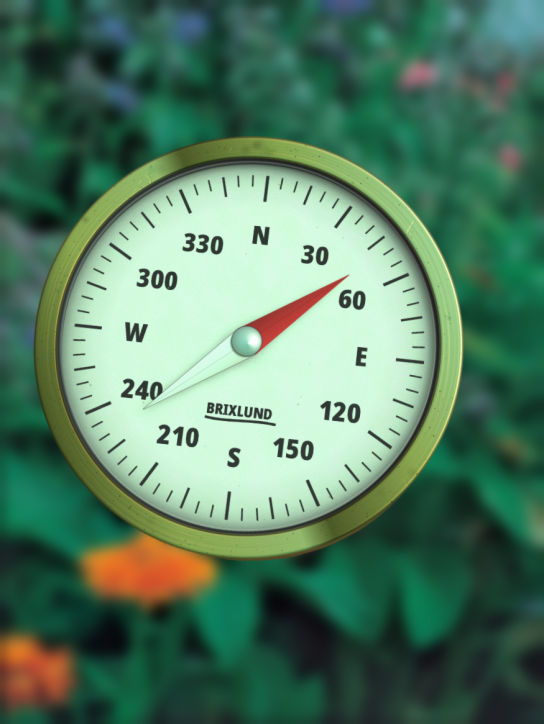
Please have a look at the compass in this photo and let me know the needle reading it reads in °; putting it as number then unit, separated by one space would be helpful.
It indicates 50 °
